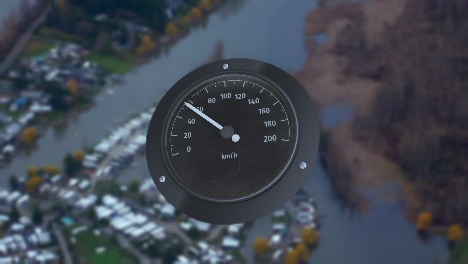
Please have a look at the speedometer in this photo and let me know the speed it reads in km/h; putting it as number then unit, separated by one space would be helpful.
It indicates 55 km/h
